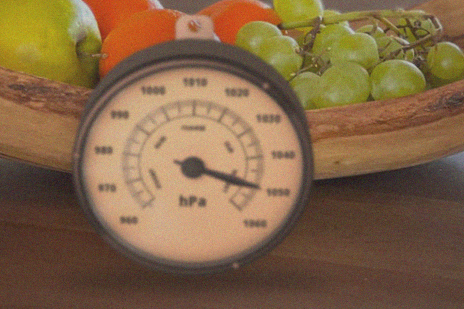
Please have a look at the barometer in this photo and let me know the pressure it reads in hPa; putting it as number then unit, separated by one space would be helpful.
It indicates 1050 hPa
